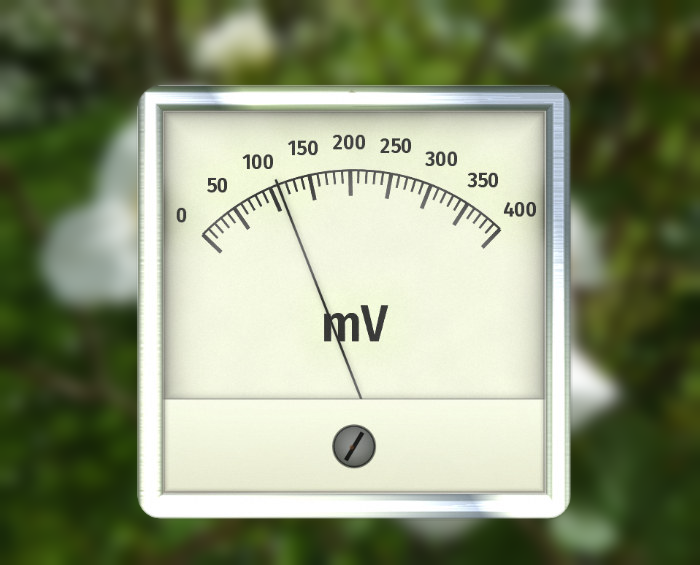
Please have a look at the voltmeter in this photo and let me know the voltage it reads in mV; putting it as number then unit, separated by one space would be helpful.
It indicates 110 mV
